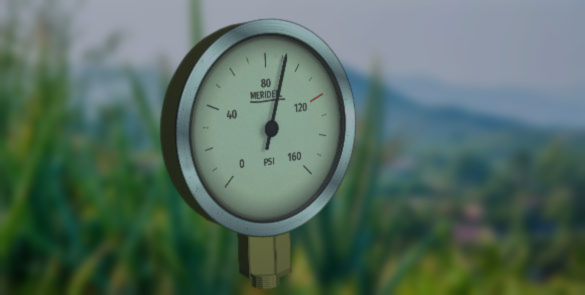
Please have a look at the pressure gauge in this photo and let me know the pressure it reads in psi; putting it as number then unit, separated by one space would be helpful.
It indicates 90 psi
